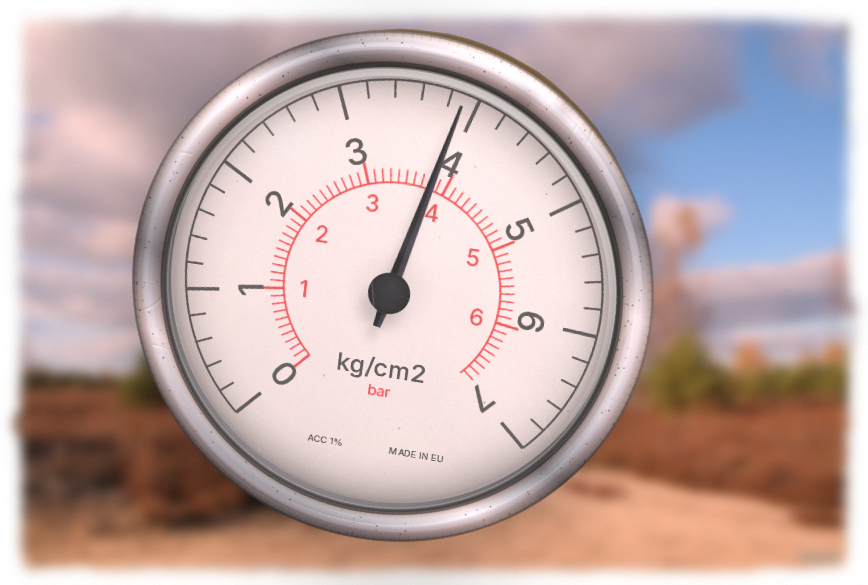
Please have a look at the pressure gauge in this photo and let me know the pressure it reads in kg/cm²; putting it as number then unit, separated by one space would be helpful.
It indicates 3.9 kg/cm²
